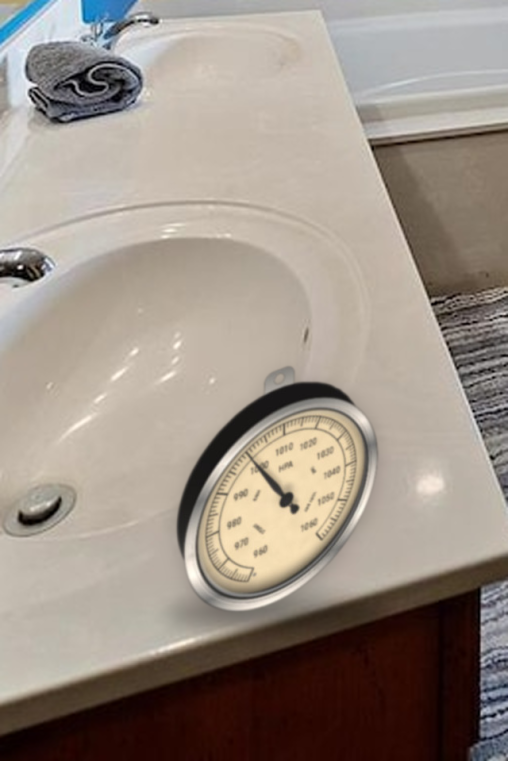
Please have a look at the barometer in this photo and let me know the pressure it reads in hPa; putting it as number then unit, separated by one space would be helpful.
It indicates 1000 hPa
